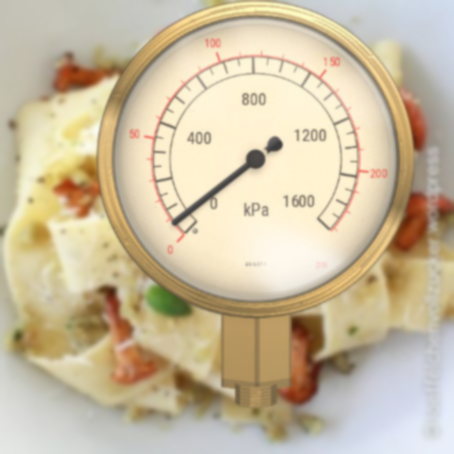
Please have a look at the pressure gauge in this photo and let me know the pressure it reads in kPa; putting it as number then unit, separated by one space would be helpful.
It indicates 50 kPa
